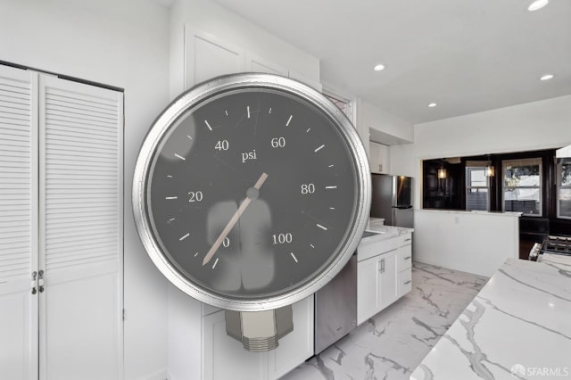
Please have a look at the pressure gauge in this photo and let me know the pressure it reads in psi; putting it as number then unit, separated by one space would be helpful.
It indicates 2.5 psi
